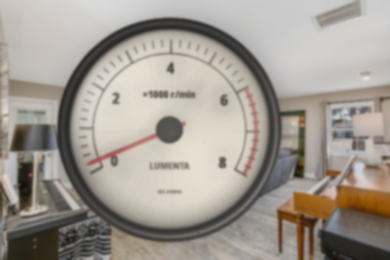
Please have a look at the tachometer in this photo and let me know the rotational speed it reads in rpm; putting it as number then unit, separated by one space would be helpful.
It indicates 200 rpm
